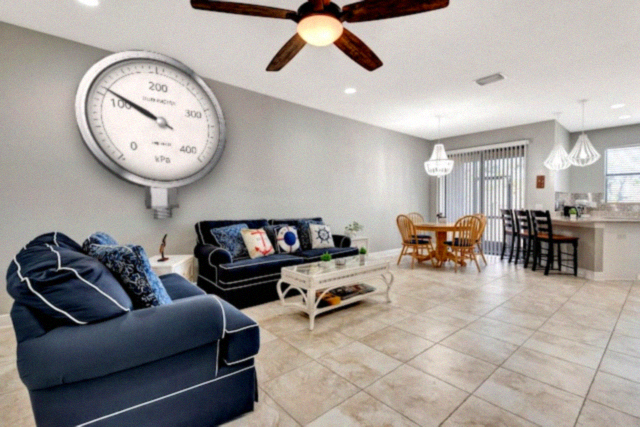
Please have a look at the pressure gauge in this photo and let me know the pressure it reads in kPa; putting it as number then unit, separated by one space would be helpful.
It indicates 110 kPa
